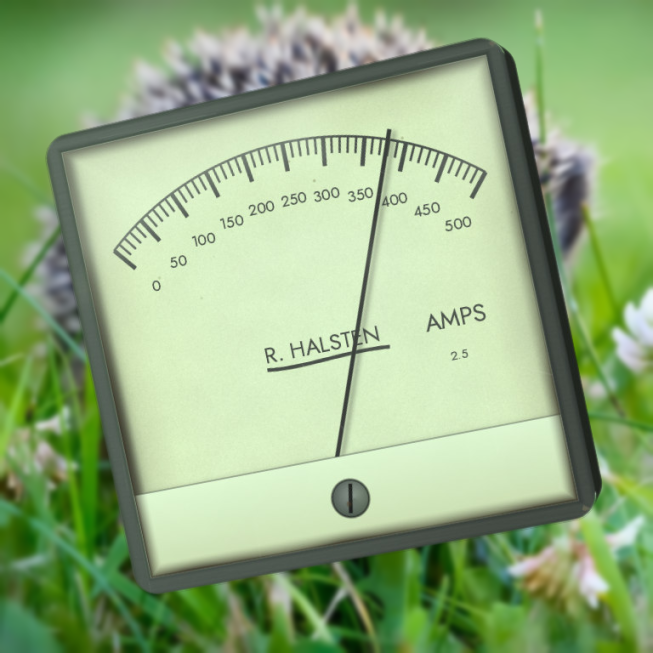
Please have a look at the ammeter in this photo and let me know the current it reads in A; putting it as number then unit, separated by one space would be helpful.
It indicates 380 A
